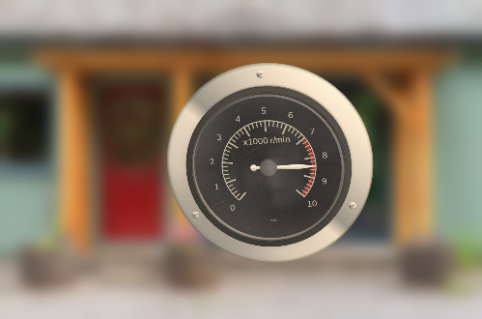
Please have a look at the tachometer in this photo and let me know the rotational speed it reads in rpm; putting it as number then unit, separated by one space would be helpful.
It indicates 8400 rpm
